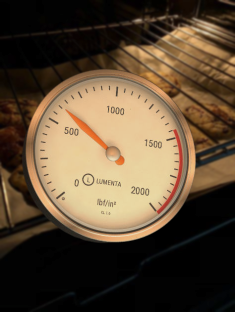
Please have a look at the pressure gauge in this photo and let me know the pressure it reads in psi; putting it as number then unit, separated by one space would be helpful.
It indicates 600 psi
